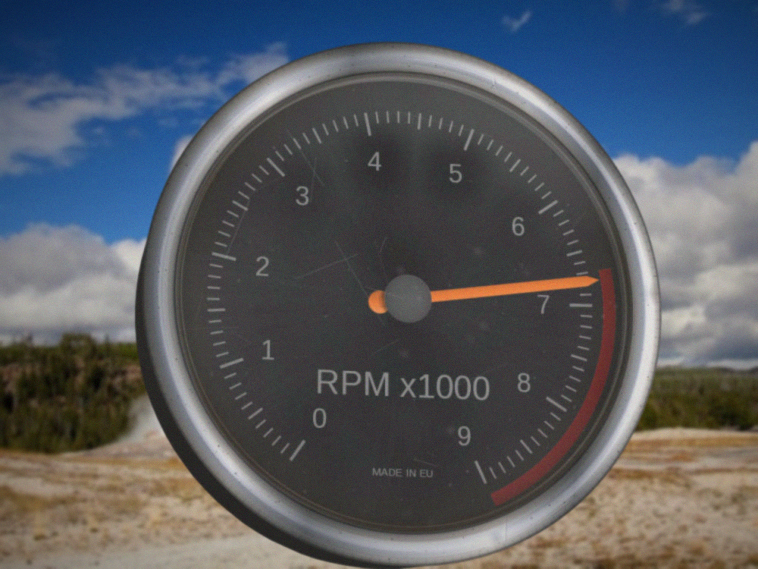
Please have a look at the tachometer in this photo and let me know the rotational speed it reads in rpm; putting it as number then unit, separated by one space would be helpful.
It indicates 6800 rpm
